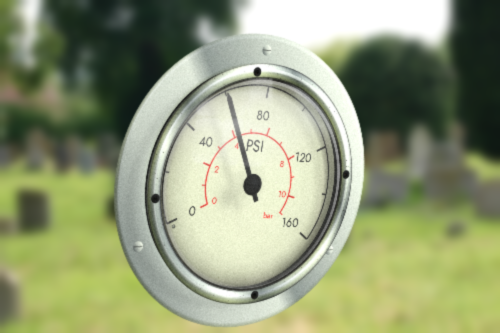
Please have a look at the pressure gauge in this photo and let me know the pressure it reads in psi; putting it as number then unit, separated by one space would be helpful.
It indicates 60 psi
